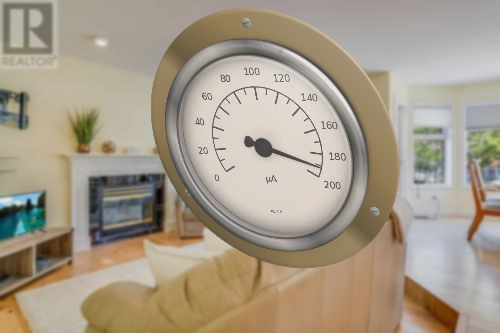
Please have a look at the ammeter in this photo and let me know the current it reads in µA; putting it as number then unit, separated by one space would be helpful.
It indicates 190 µA
